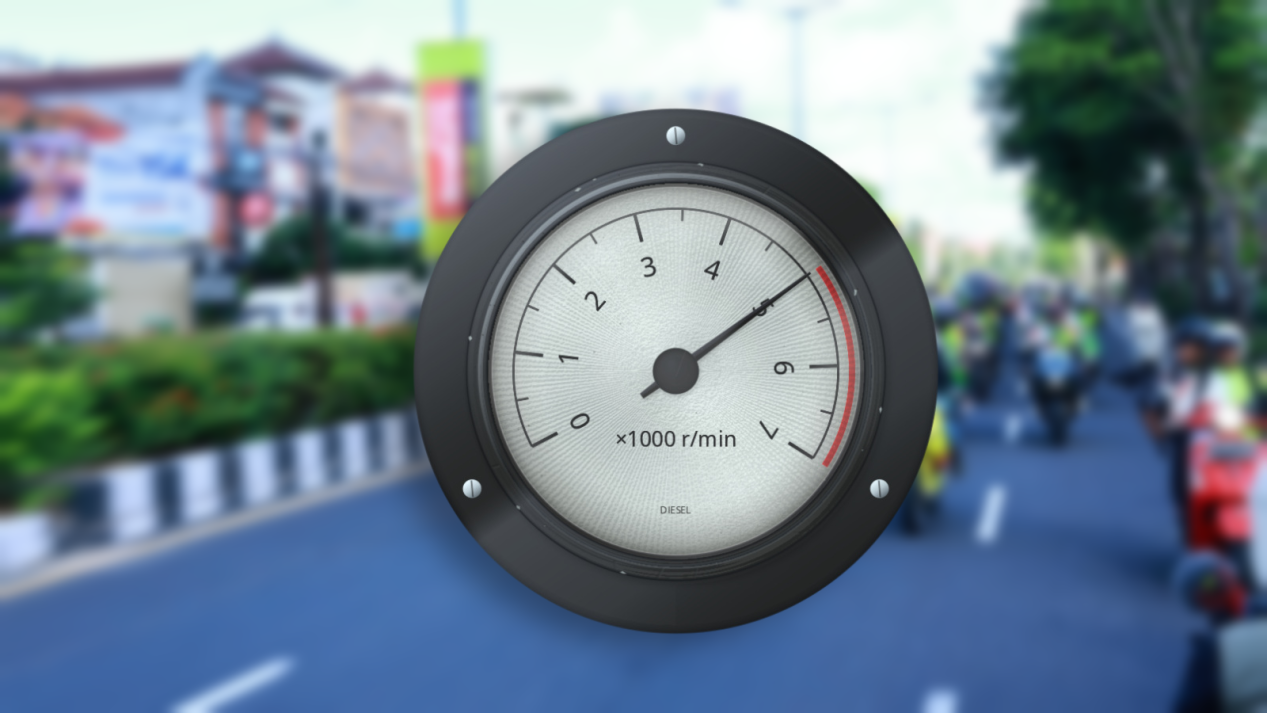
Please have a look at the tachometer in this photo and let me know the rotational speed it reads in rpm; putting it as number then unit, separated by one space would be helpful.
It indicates 5000 rpm
